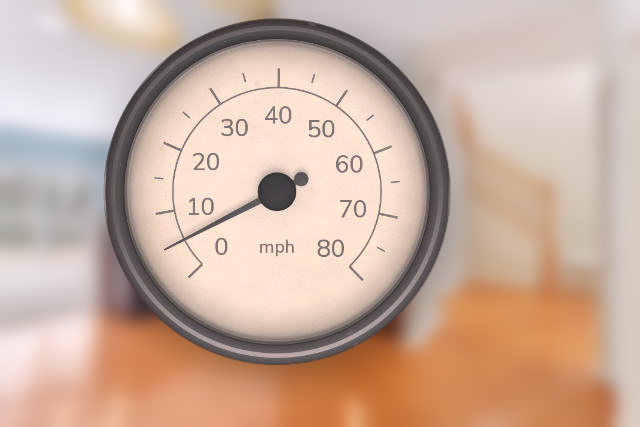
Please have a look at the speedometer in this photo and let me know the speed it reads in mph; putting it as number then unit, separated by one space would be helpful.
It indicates 5 mph
